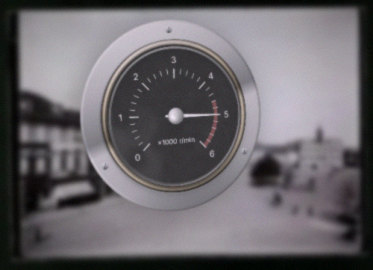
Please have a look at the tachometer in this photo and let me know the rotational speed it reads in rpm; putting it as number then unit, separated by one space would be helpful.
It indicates 5000 rpm
